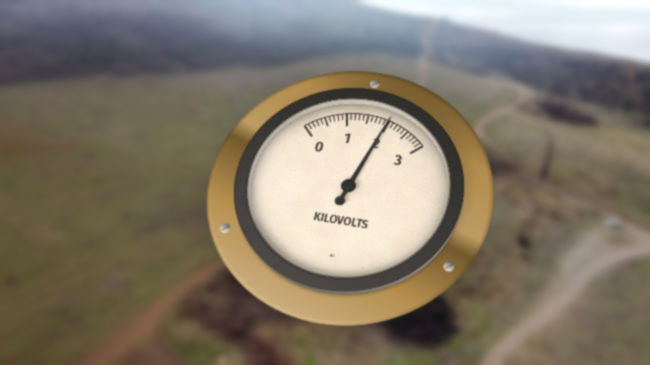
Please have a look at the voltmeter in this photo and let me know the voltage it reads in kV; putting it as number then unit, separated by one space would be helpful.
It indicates 2 kV
